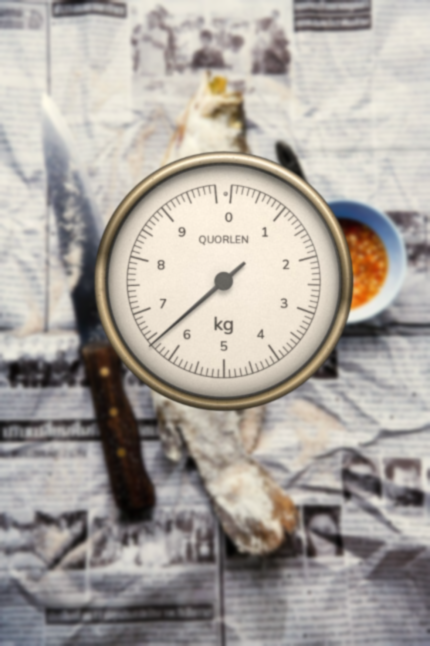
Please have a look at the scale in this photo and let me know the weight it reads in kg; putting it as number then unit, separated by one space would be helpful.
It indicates 6.4 kg
